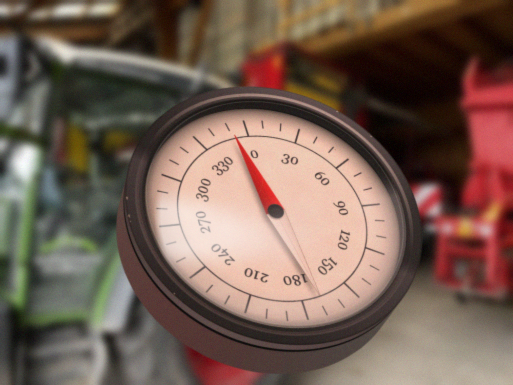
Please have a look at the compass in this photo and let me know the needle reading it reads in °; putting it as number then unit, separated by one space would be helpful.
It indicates 350 °
